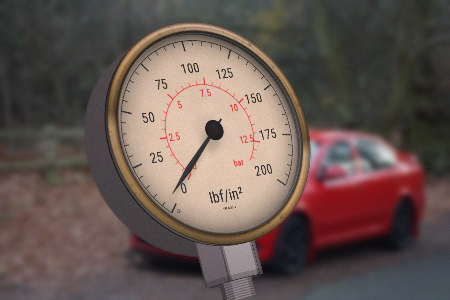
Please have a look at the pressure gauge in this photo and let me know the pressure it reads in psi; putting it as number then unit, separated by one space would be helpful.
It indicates 5 psi
